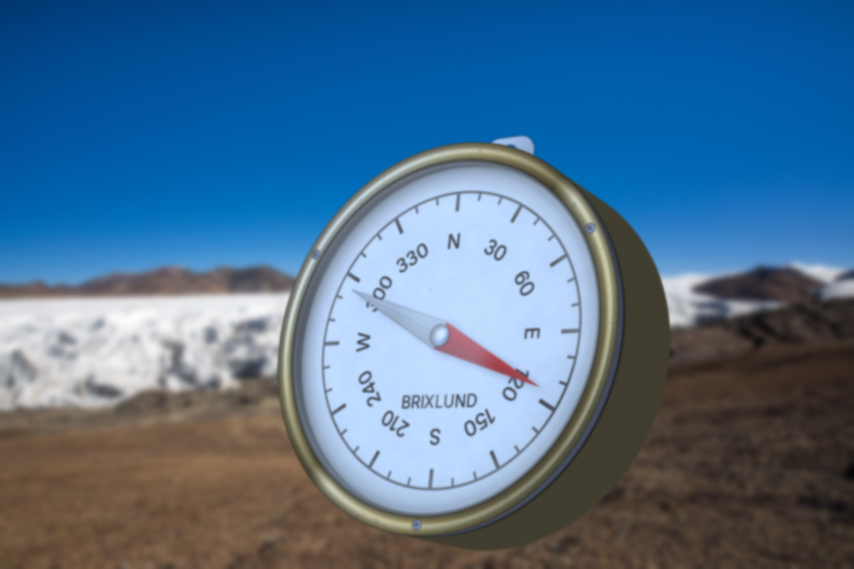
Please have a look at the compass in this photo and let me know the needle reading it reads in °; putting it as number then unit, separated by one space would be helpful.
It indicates 115 °
